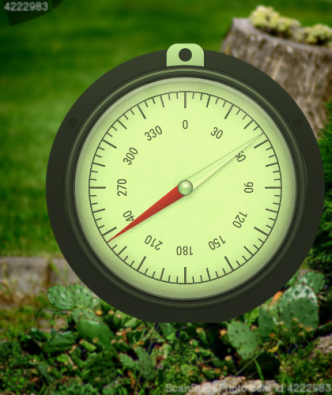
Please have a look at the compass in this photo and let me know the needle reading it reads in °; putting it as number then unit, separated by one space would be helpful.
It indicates 235 °
